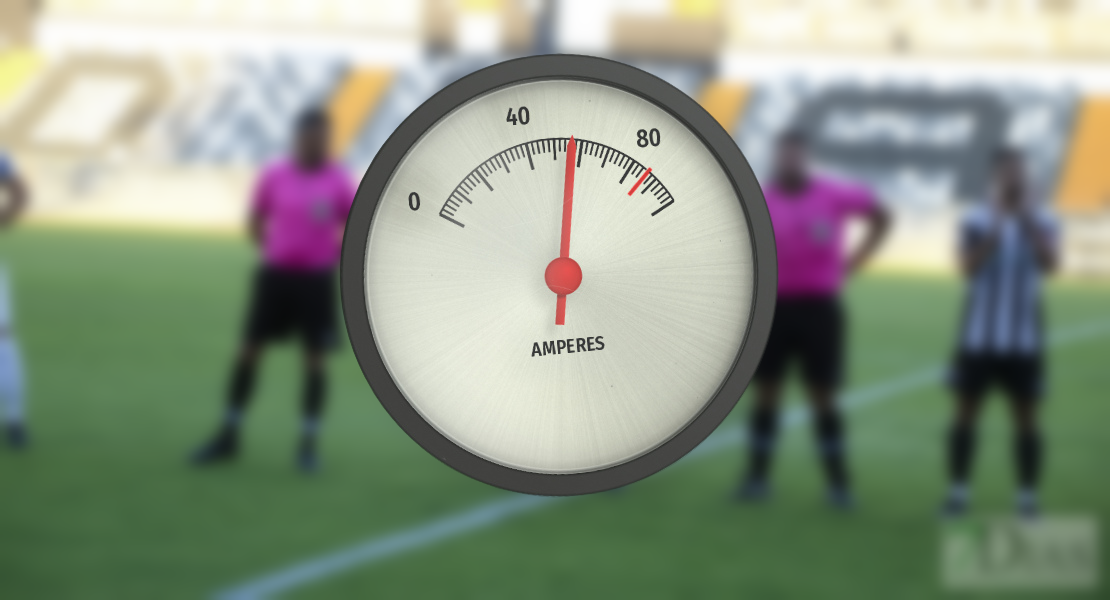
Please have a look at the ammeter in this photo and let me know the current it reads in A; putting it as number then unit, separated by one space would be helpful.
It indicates 56 A
